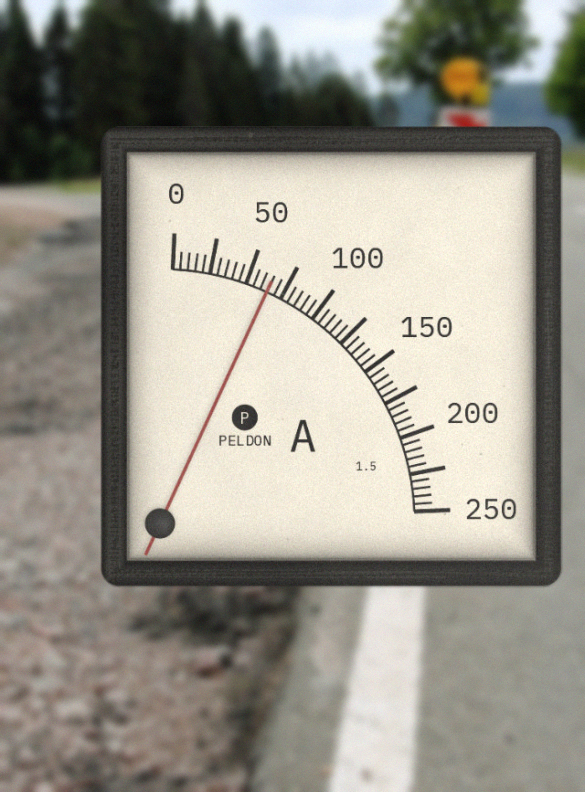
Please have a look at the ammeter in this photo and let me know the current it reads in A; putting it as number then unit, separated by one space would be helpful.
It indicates 65 A
